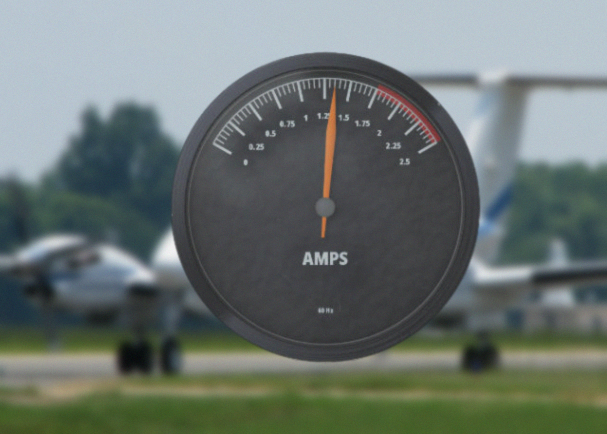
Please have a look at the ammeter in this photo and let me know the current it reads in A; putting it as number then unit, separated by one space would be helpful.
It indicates 1.35 A
